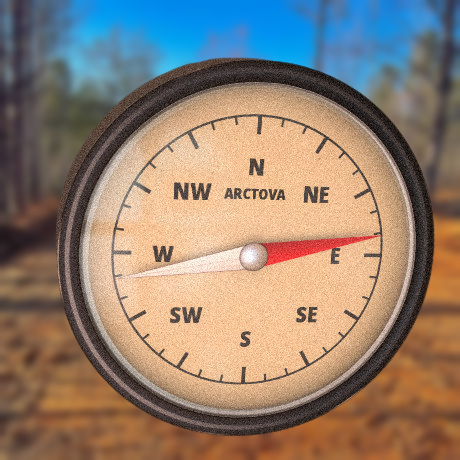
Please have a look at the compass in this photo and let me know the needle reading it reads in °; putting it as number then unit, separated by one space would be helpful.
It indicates 80 °
